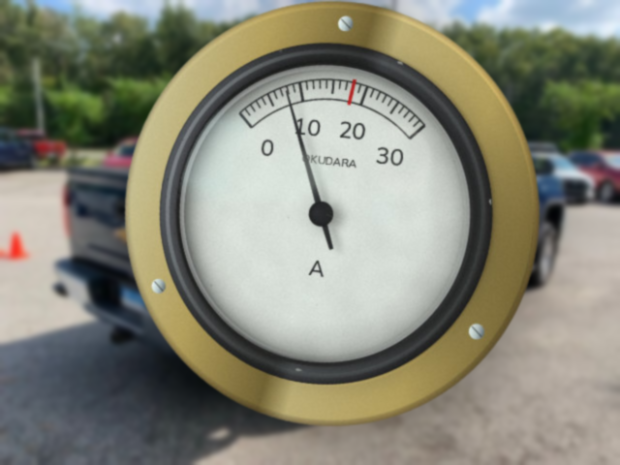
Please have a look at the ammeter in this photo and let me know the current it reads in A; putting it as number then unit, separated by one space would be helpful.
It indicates 8 A
